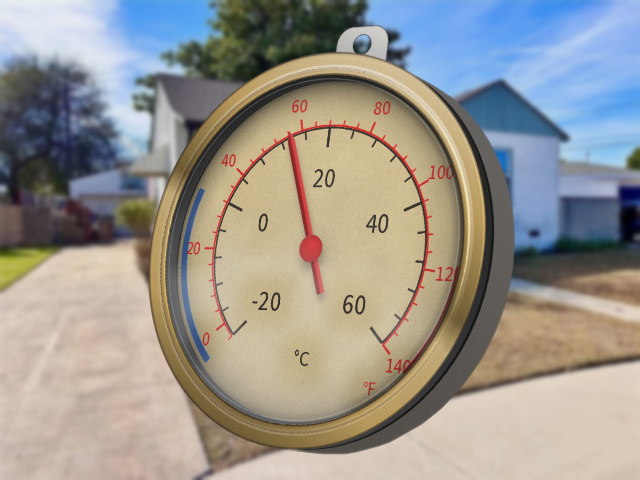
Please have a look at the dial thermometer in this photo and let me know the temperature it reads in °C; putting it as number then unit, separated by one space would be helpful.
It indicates 14 °C
